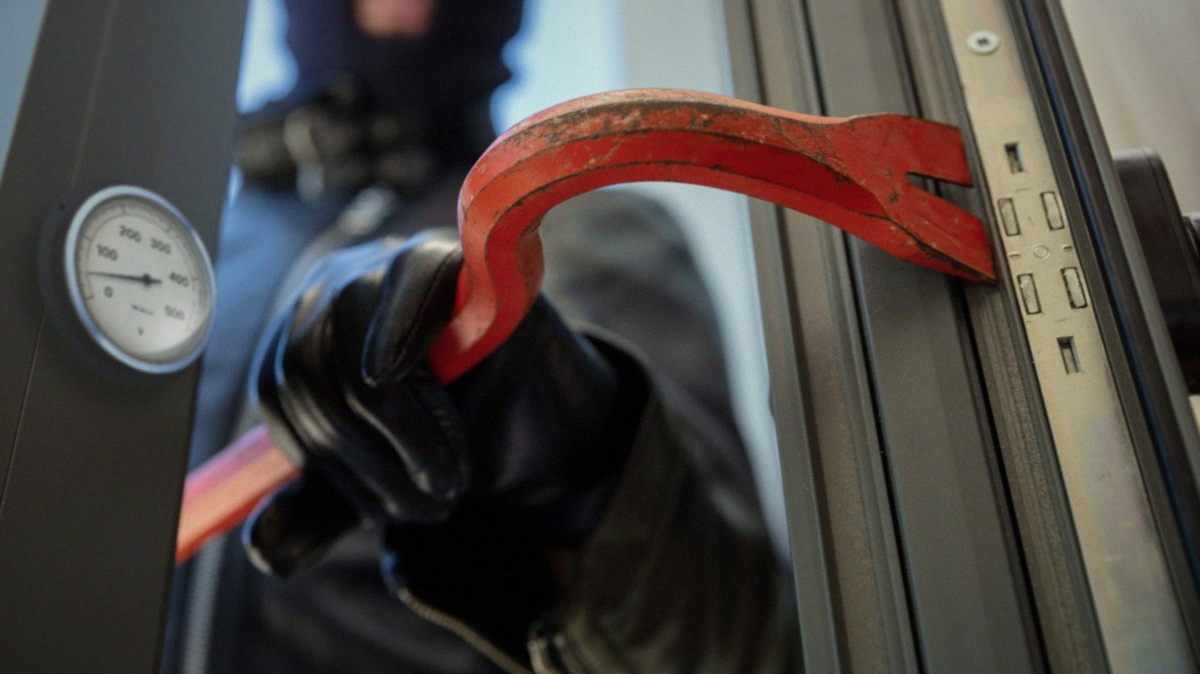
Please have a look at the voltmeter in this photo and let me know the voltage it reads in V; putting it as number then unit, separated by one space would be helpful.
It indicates 40 V
